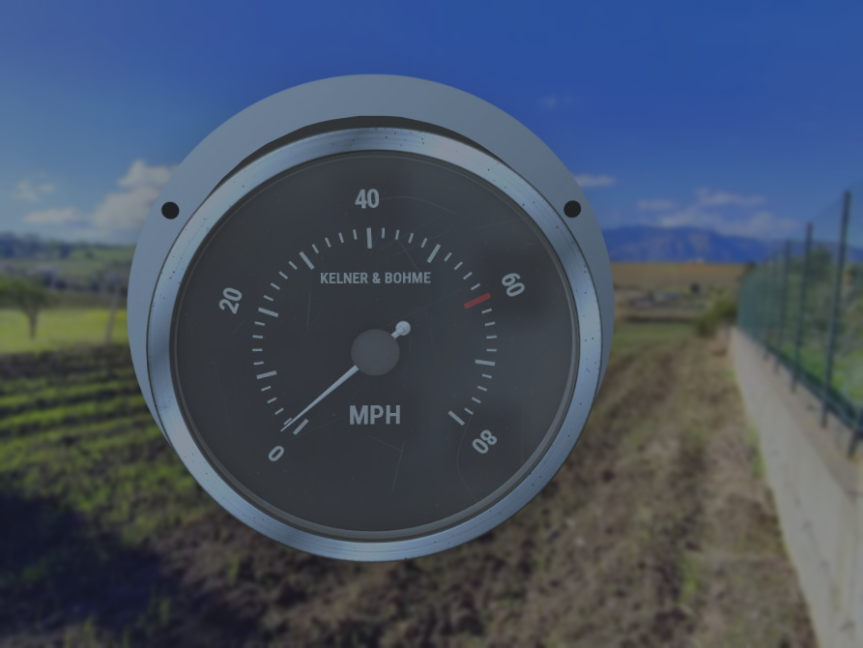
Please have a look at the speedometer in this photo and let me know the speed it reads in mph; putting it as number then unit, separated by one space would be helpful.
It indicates 2 mph
